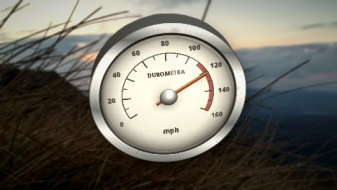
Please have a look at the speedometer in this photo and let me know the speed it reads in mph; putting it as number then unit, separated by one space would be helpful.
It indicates 120 mph
